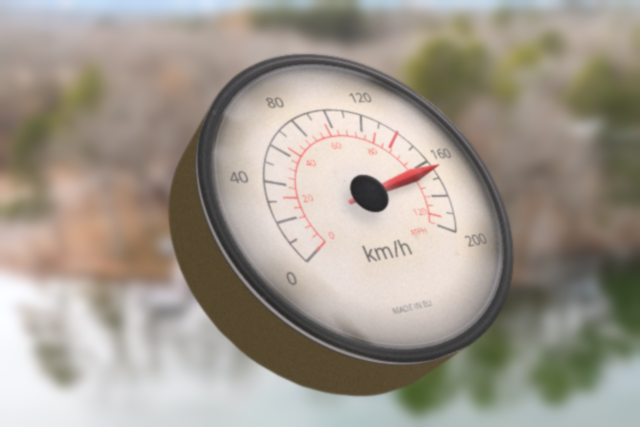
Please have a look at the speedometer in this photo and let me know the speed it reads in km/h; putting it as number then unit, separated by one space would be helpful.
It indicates 165 km/h
